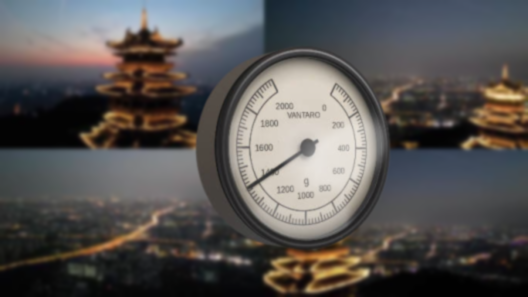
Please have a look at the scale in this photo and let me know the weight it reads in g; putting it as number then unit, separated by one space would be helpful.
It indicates 1400 g
